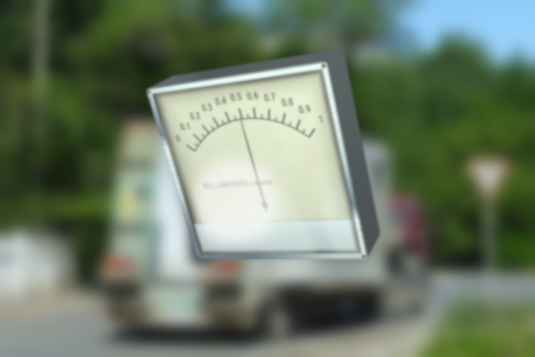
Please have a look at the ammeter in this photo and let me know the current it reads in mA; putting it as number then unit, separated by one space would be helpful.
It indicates 0.5 mA
